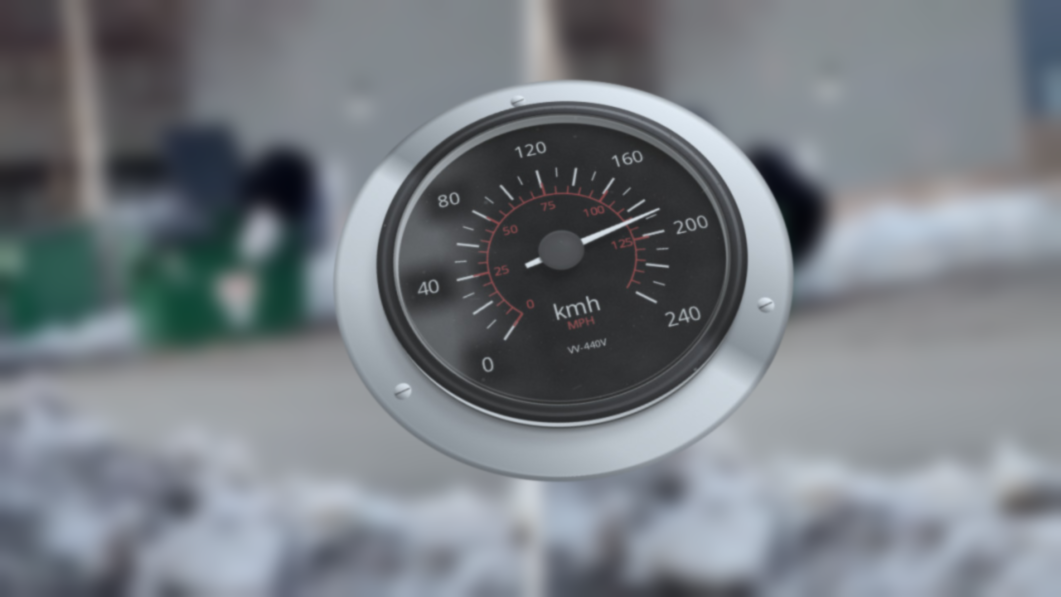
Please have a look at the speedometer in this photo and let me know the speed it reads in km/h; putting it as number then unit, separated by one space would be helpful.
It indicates 190 km/h
